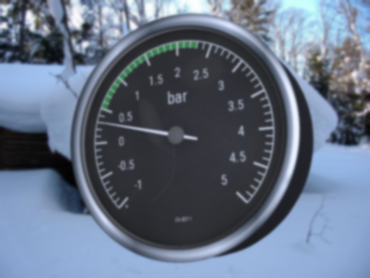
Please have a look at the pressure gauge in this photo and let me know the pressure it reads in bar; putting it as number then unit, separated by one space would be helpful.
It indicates 0.3 bar
